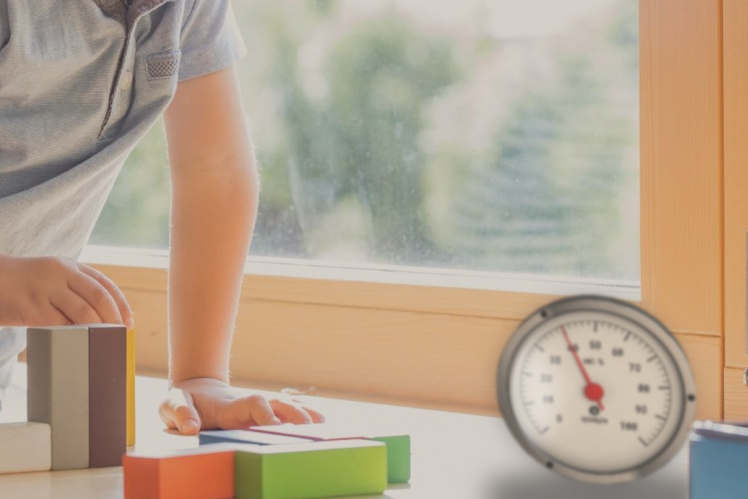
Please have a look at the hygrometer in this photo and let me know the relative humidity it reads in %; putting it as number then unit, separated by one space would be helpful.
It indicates 40 %
